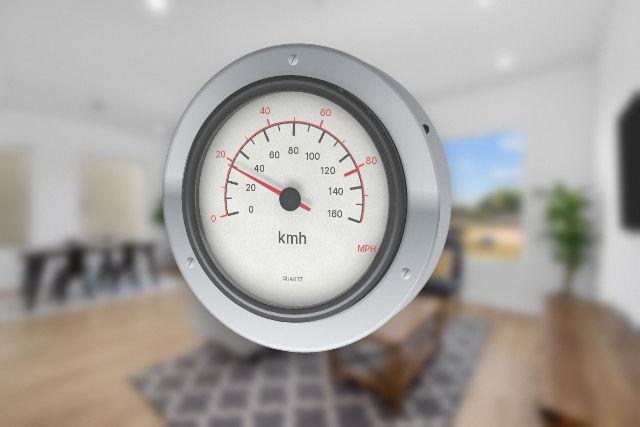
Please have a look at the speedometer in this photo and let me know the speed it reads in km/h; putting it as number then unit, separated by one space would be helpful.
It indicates 30 km/h
